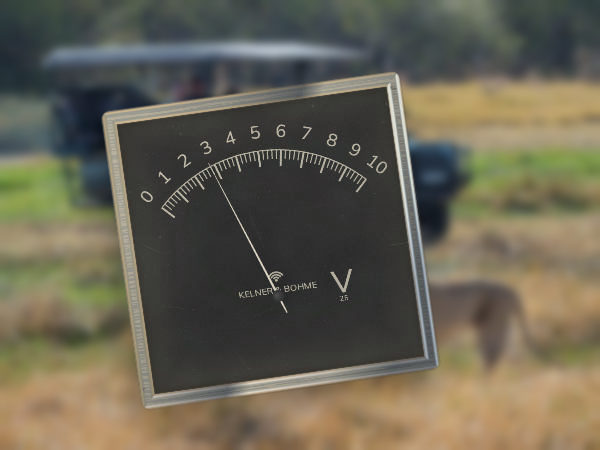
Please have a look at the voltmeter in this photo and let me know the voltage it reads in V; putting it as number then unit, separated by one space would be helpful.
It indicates 2.8 V
